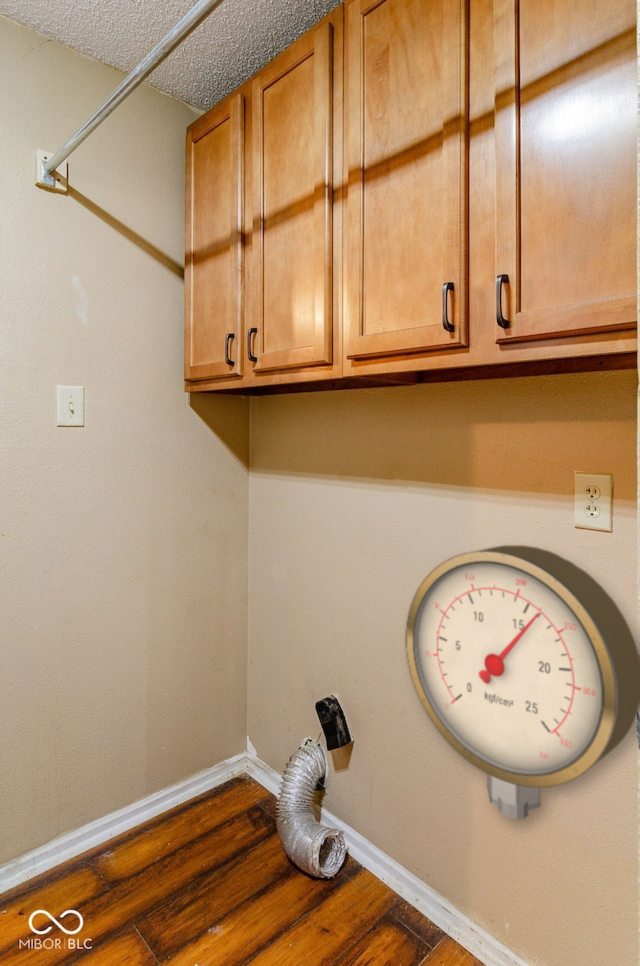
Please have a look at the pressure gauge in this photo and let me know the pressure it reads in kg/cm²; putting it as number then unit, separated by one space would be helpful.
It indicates 16 kg/cm²
